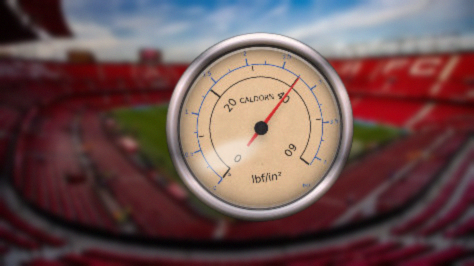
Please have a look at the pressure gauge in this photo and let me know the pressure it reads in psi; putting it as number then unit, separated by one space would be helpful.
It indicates 40 psi
